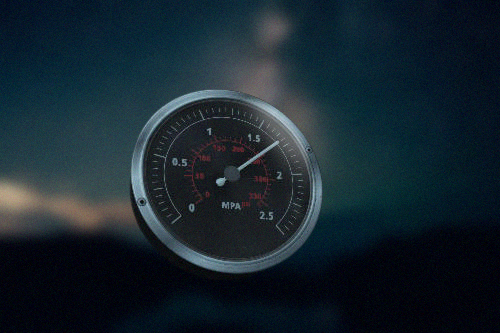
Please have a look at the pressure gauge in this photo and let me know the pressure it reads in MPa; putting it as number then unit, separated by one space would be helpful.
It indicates 1.7 MPa
